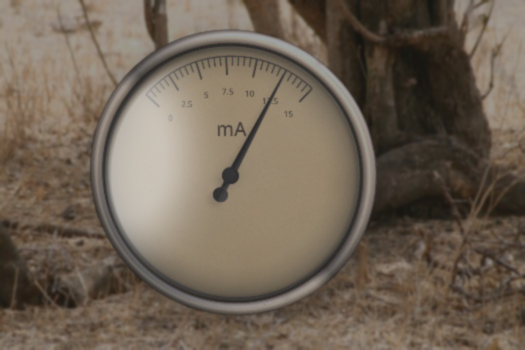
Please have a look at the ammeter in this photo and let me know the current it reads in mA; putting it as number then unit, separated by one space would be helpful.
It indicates 12.5 mA
